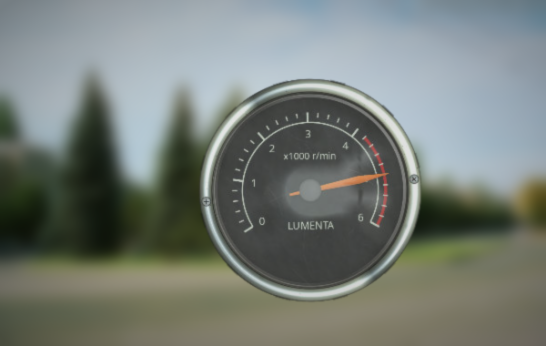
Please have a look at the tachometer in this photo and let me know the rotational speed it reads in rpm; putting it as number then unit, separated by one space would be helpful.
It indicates 5000 rpm
